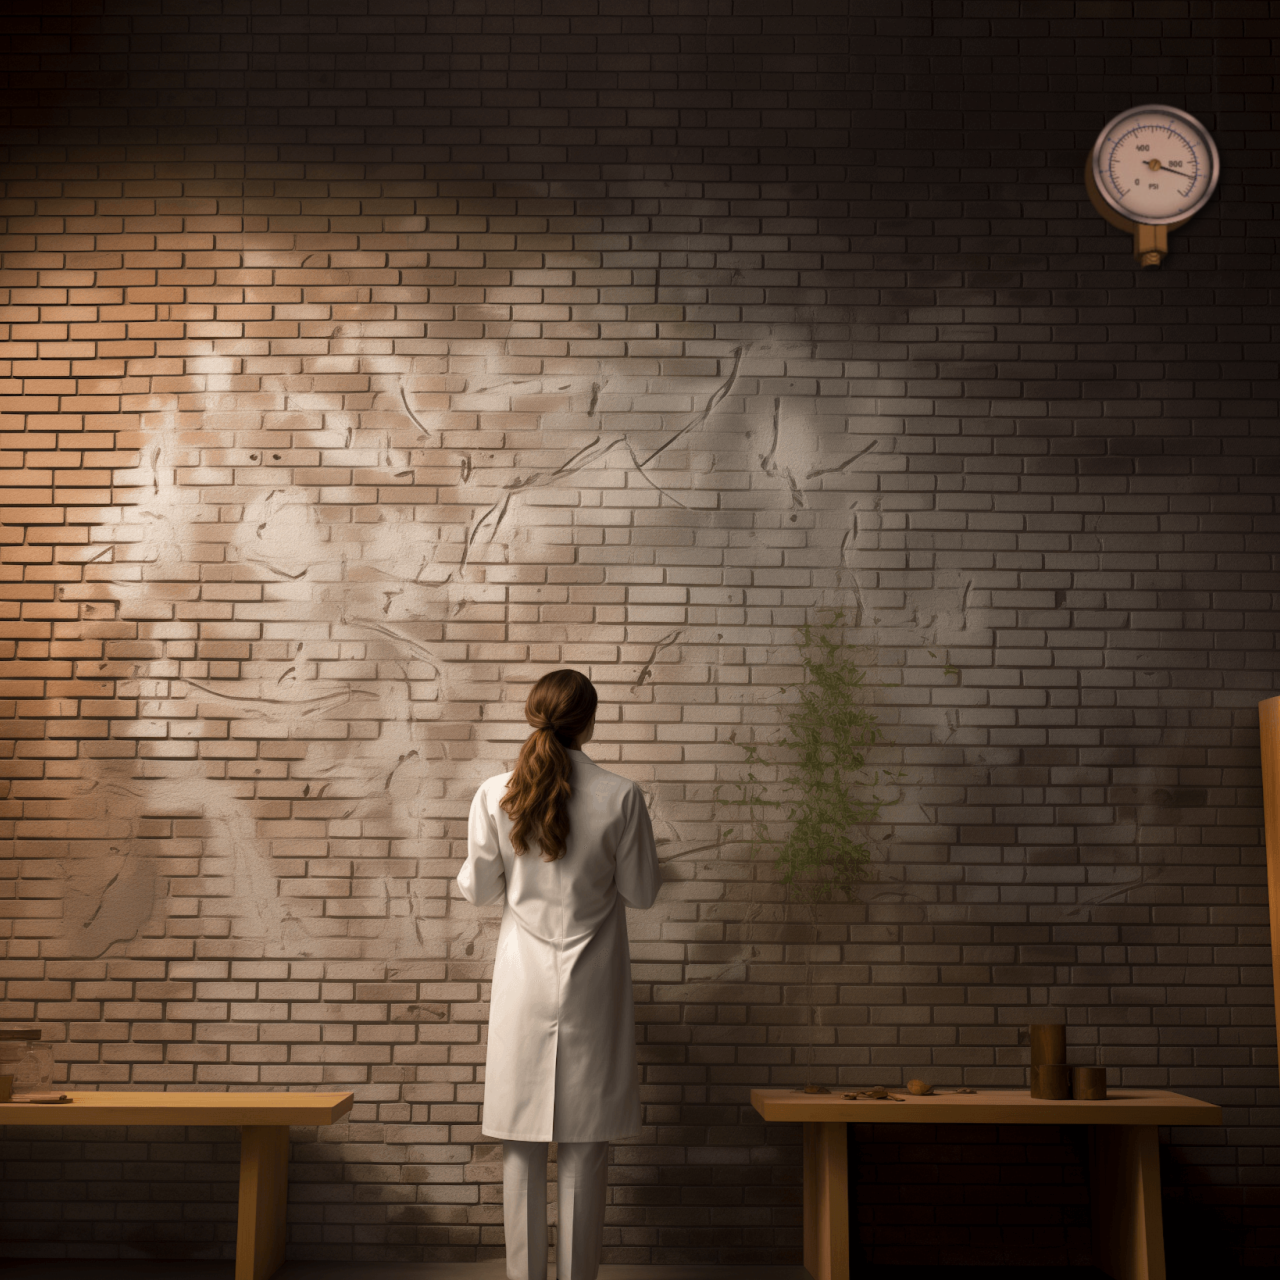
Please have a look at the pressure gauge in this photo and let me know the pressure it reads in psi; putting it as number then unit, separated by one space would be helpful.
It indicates 900 psi
